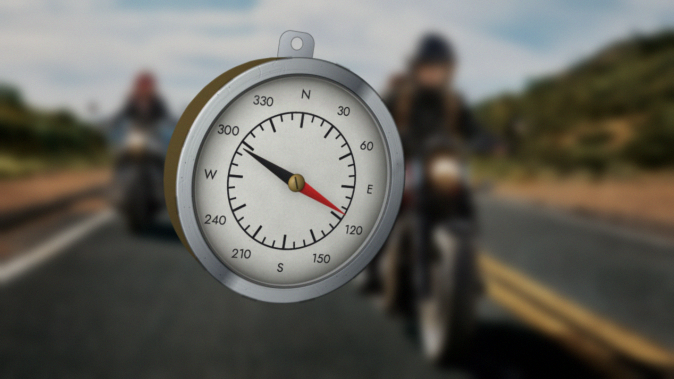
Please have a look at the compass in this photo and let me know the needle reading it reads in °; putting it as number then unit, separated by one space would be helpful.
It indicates 115 °
